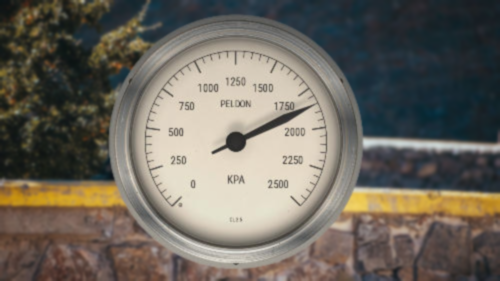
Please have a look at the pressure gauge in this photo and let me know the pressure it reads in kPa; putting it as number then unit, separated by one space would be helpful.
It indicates 1850 kPa
